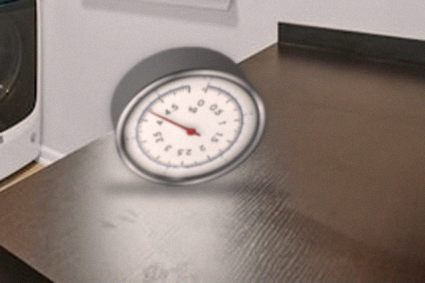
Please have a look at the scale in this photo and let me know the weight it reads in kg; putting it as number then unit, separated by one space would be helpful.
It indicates 4.25 kg
